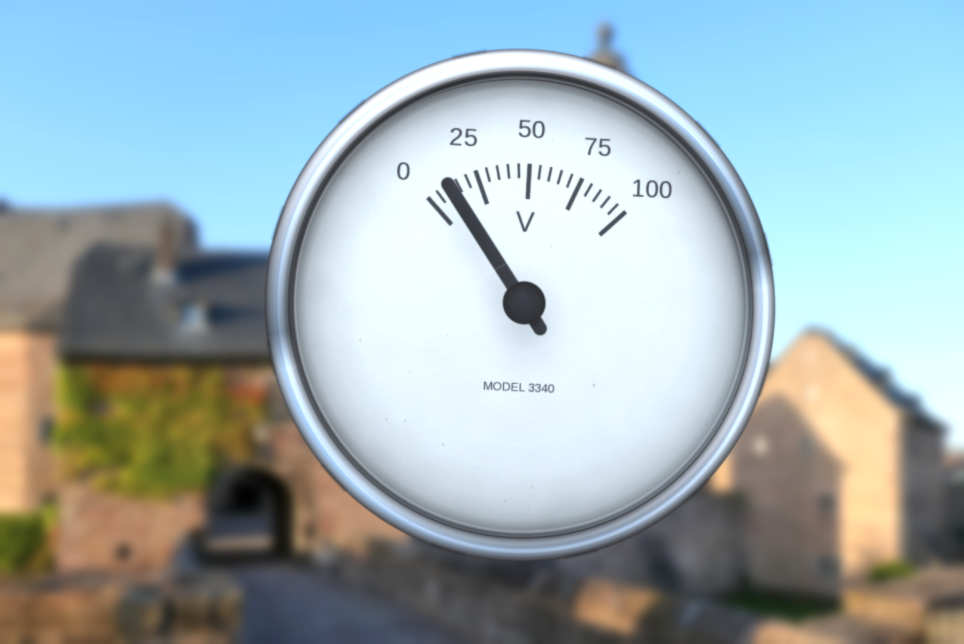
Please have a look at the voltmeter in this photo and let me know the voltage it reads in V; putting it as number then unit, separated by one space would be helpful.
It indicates 10 V
